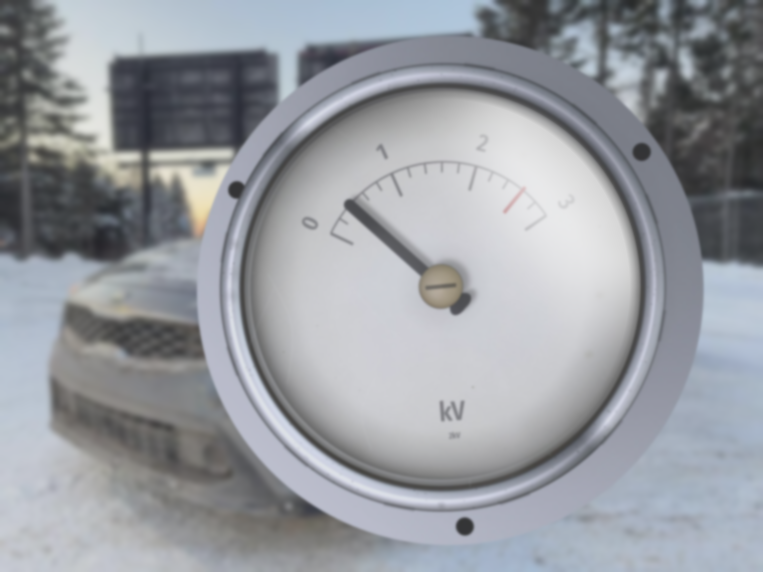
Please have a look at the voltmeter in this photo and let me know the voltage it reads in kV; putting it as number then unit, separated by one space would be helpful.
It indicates 0.4 kV
